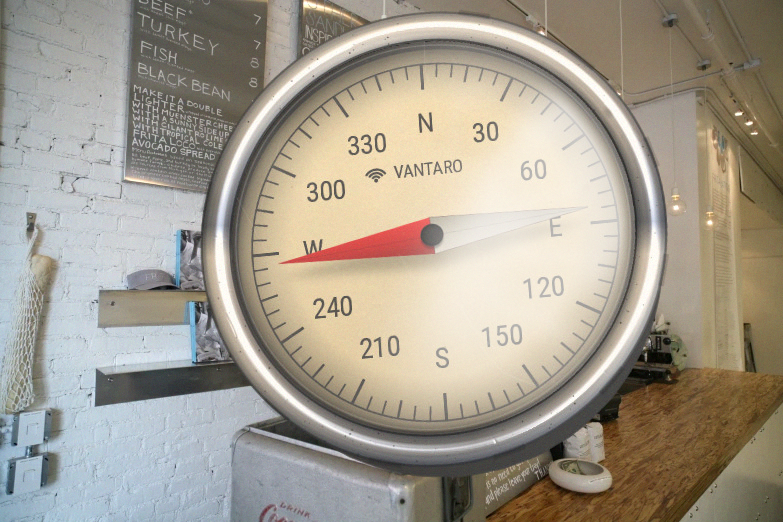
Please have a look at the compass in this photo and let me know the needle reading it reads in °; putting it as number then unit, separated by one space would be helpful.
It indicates 265 °
